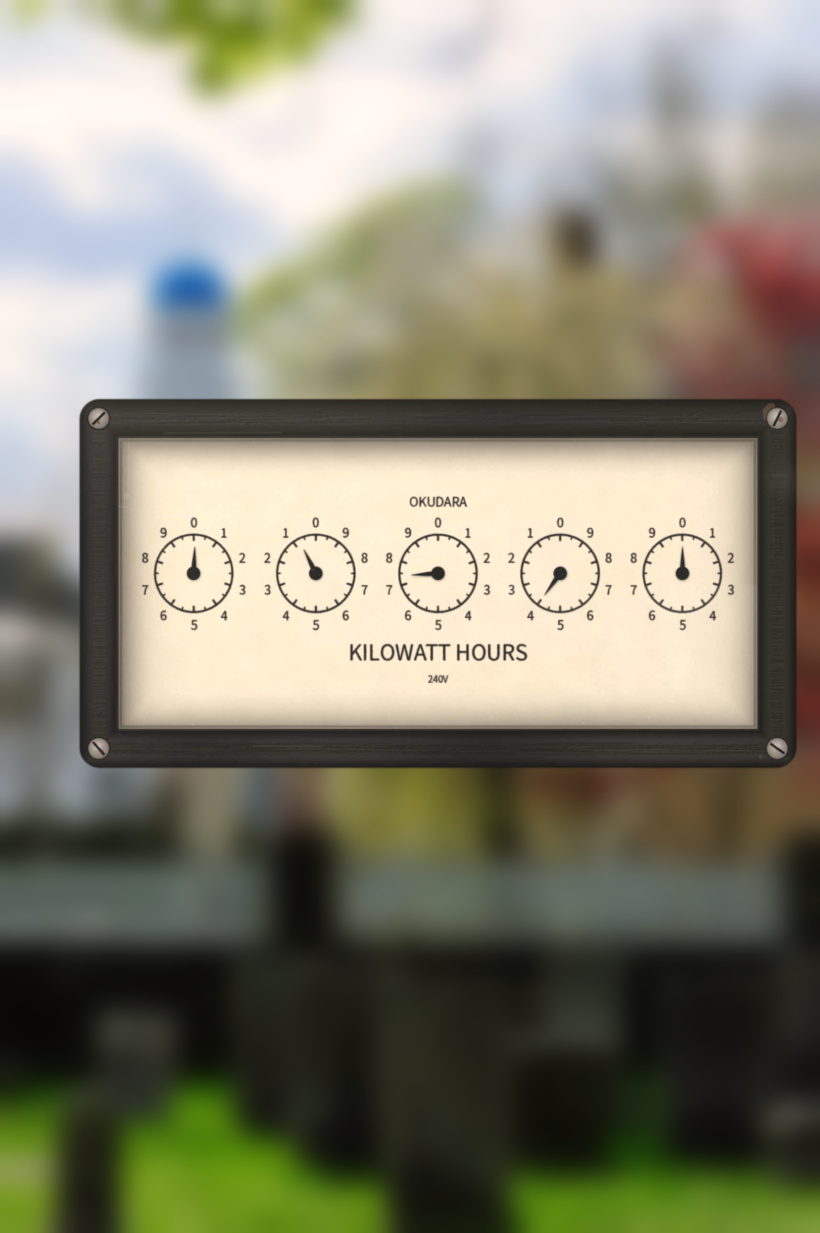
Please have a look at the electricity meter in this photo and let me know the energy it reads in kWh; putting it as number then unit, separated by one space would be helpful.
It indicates 740 kWh
